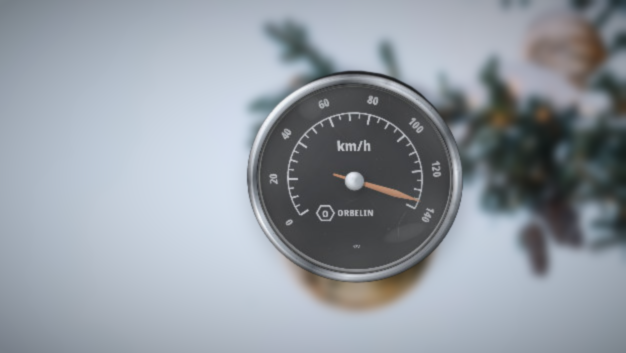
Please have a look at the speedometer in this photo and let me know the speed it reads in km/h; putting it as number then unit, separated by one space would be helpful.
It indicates 135 km/h
